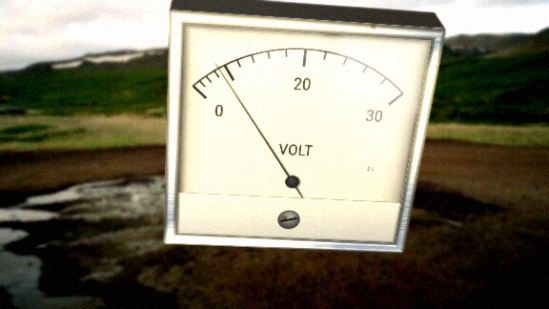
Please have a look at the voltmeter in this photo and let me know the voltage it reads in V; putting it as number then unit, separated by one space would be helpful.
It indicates 9 V
